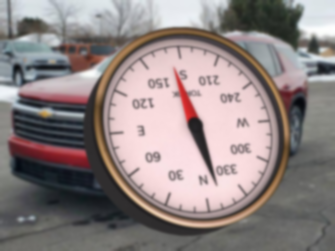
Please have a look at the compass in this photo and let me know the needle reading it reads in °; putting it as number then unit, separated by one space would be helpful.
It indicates 170 °
